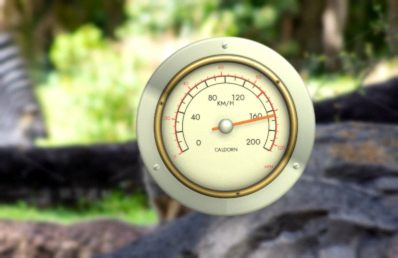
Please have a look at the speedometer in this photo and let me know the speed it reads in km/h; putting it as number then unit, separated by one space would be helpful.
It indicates 165 km/h
